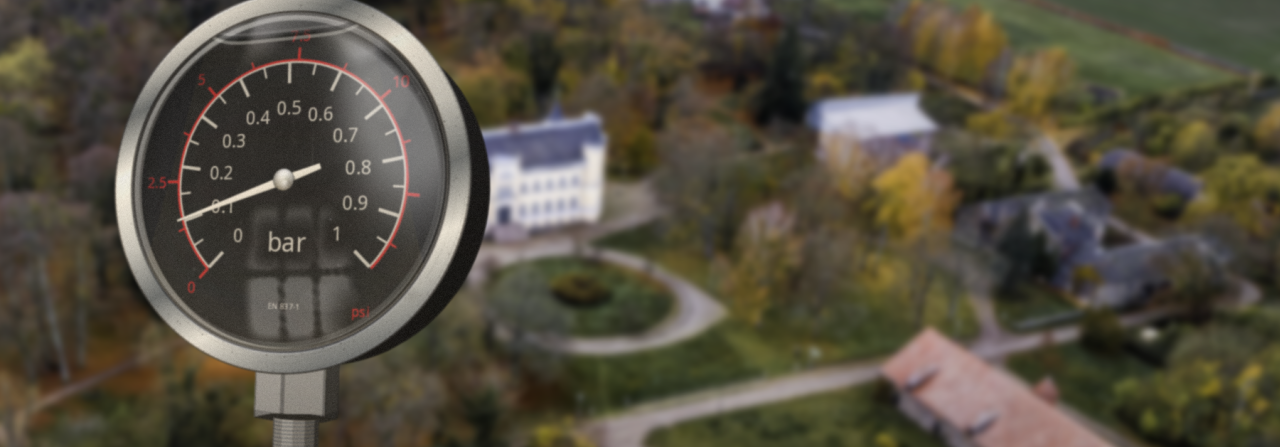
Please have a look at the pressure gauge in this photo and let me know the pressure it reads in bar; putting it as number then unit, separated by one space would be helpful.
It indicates 0.1 bar
